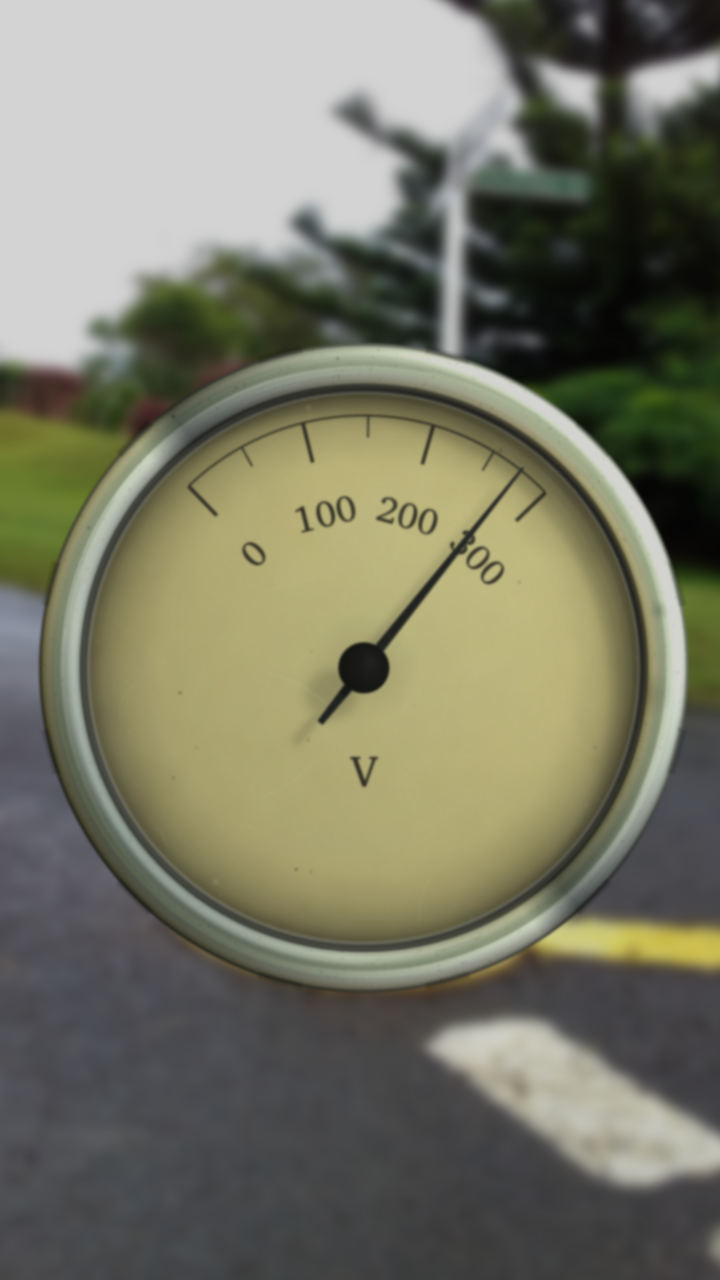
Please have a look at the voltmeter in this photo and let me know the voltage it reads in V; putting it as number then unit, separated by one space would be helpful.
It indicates 275 V
